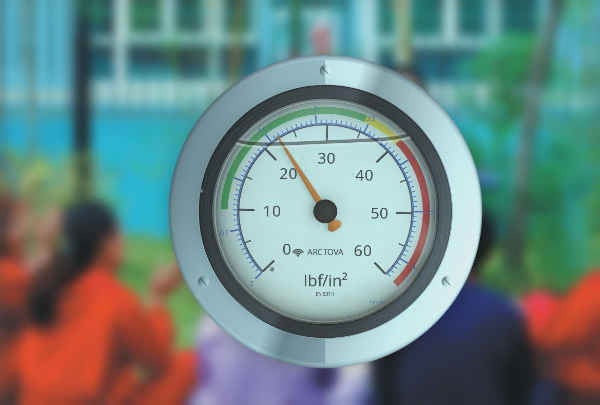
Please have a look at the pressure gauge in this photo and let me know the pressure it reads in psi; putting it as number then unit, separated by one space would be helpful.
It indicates 22.5 psi
